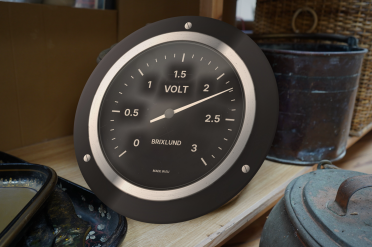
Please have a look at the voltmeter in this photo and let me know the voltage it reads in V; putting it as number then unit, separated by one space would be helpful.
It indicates 2.2 V
